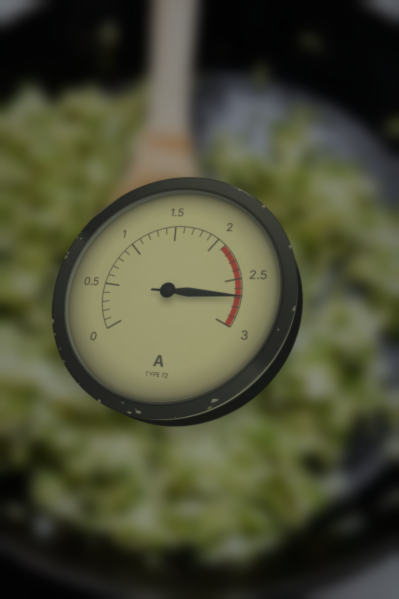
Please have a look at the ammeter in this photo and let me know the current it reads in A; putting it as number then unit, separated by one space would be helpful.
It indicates 2.7 A
